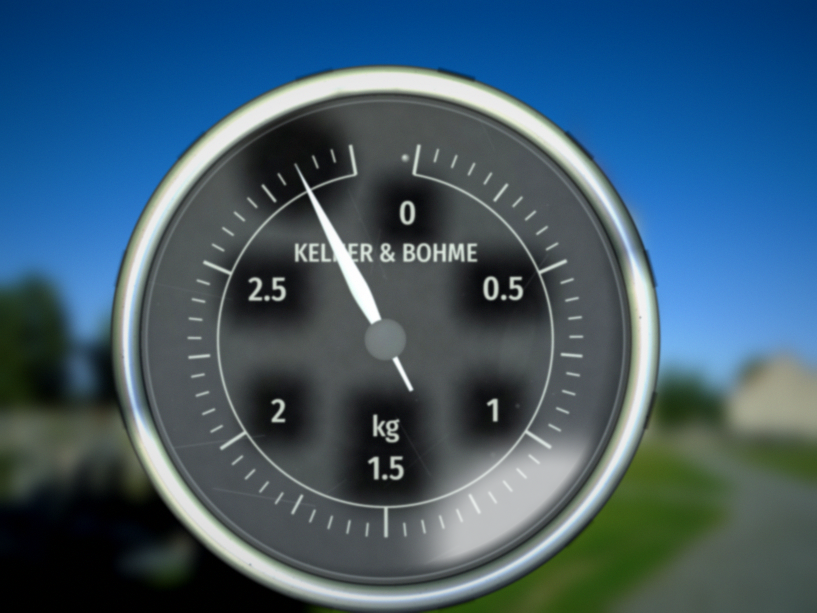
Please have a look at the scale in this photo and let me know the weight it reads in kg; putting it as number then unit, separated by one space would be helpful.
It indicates 2.85 kg
